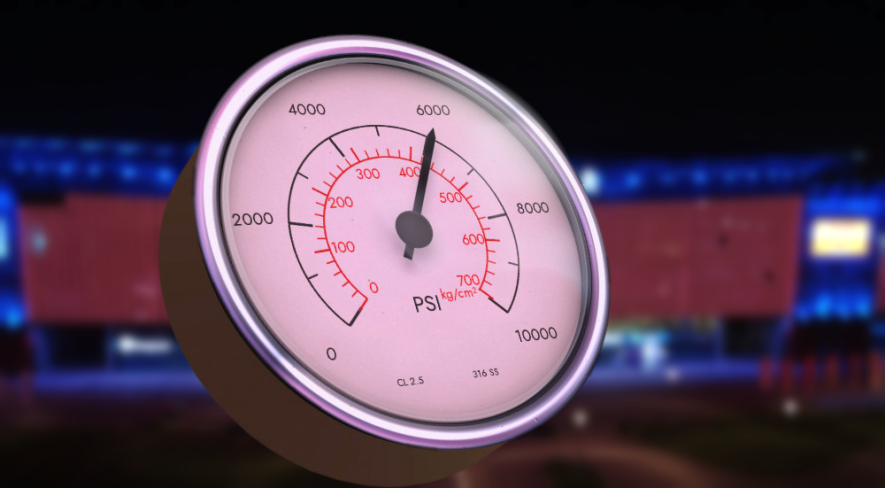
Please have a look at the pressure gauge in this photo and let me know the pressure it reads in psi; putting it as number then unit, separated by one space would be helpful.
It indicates 6000 psi
